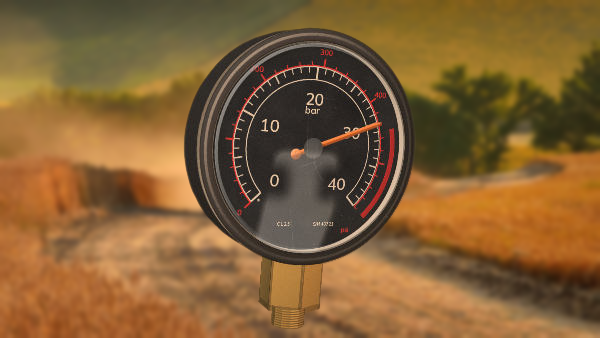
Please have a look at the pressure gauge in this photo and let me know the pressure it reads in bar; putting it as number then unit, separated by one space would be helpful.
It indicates 30 bar
